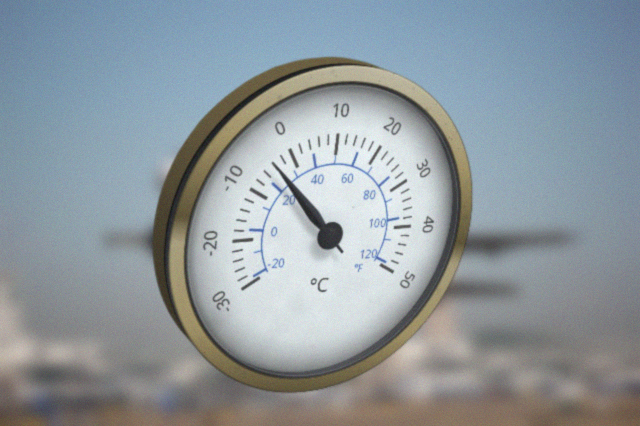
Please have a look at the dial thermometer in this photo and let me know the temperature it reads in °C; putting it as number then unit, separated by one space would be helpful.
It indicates -4 °C
